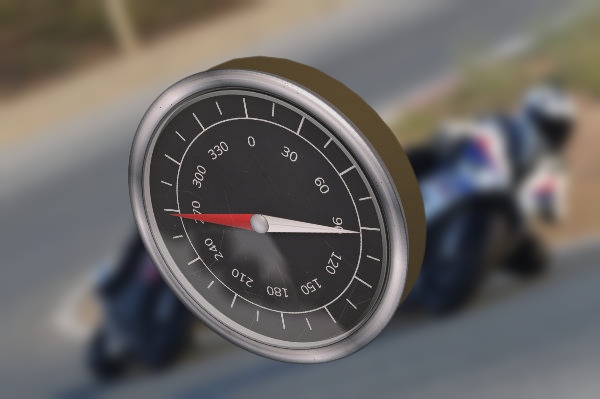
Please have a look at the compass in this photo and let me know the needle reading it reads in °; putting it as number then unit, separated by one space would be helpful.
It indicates 270 °
